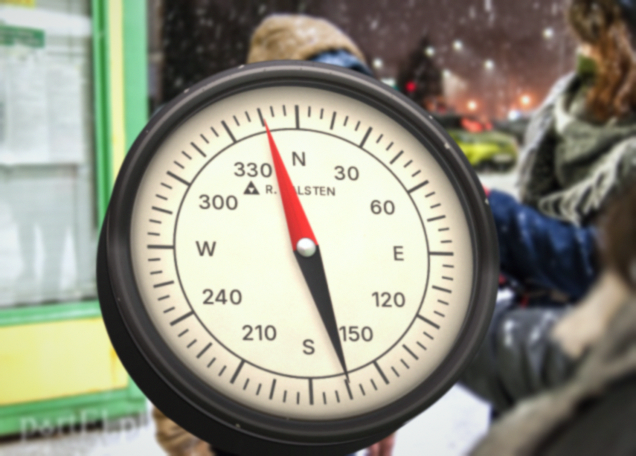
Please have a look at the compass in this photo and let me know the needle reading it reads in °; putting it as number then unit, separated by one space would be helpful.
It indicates 345 °
